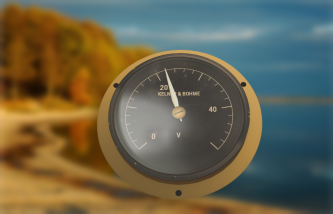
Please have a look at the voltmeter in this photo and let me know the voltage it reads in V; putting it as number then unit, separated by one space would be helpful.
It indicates 22 V
